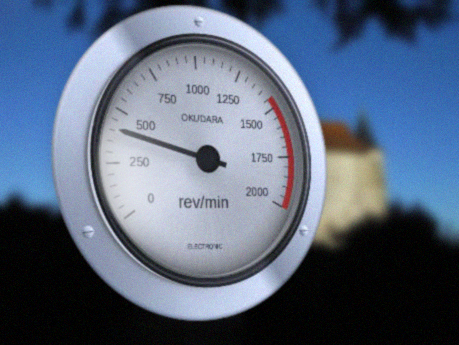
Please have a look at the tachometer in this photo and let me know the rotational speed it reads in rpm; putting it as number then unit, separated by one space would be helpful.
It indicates 400 rpm
